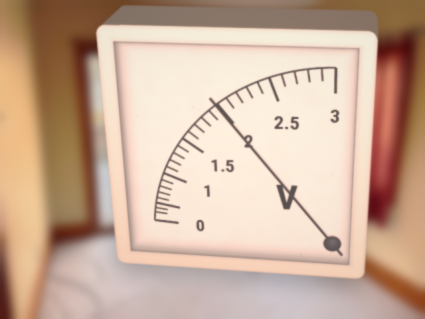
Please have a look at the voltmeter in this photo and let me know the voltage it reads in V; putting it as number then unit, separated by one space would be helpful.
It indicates 2 V
